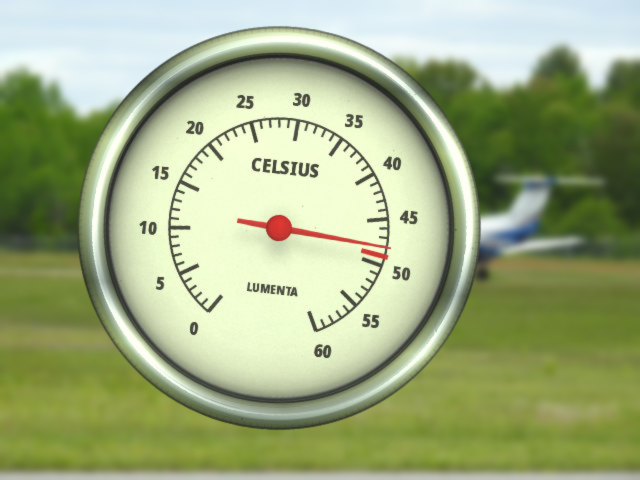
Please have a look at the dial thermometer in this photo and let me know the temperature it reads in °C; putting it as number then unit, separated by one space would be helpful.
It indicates 48 °C
